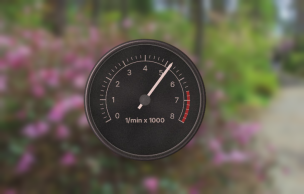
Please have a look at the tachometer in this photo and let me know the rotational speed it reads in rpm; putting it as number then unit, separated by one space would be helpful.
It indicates 5200 rpm
